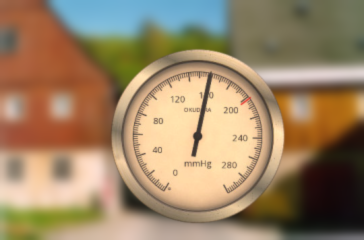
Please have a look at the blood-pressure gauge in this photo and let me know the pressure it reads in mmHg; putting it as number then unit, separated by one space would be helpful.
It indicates 160 mmHg
